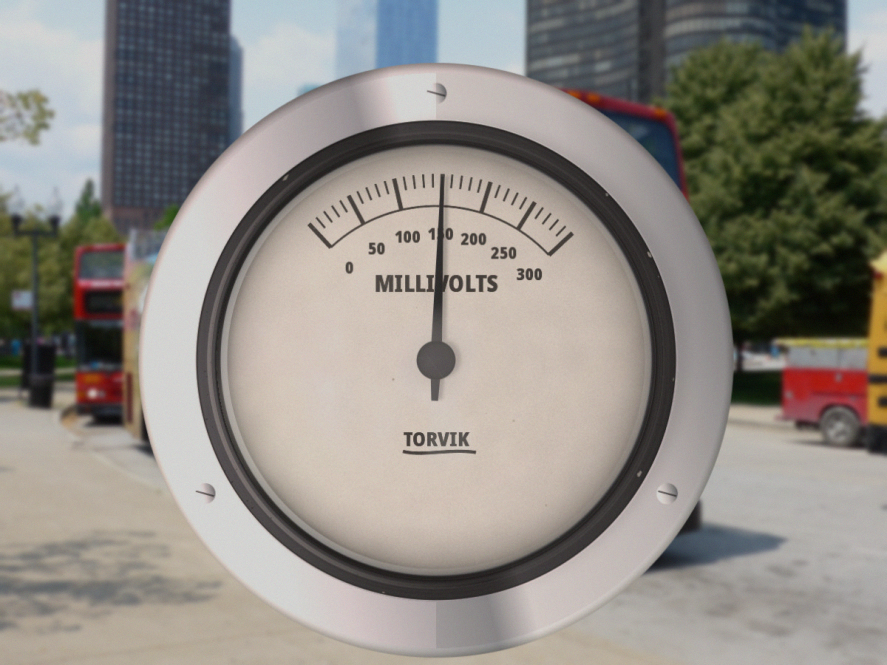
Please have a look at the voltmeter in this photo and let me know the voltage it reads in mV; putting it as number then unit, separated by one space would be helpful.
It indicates 150 mV
